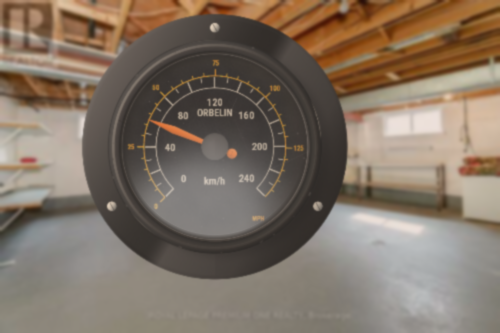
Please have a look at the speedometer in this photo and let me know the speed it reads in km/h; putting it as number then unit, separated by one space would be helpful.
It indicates 60 km/h
